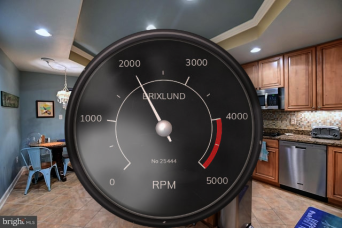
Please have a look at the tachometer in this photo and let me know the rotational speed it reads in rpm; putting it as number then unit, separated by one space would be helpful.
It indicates 2000 rpm
